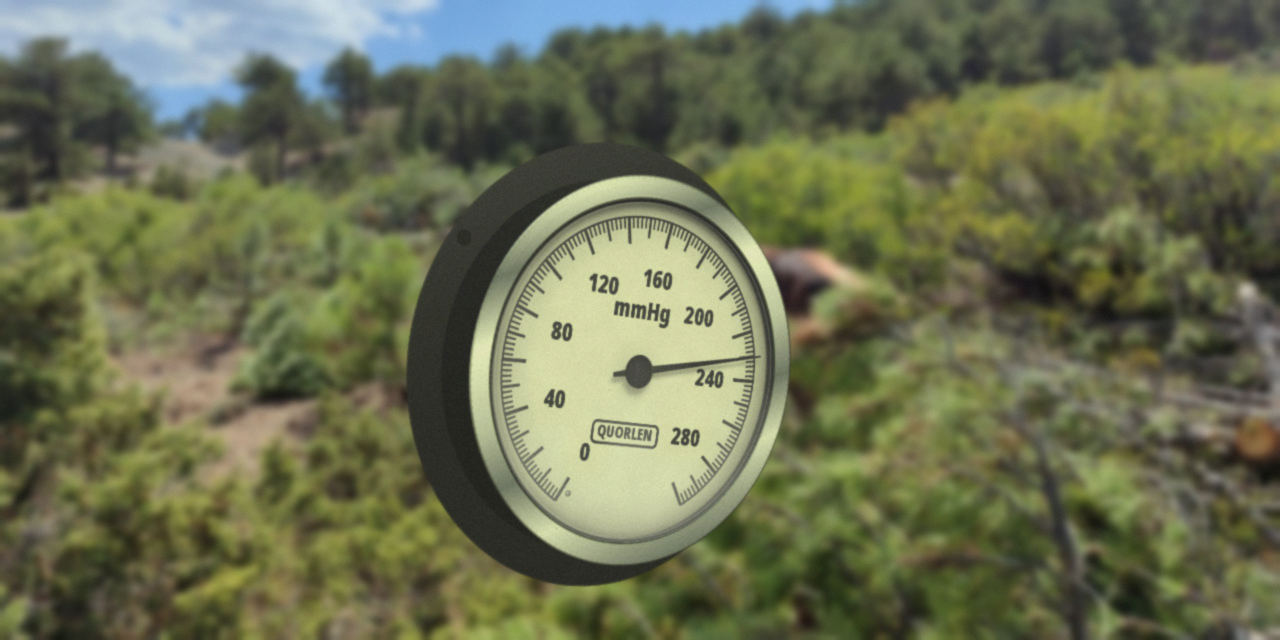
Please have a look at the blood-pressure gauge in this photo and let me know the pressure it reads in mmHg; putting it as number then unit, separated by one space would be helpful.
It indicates 230 mmHg
